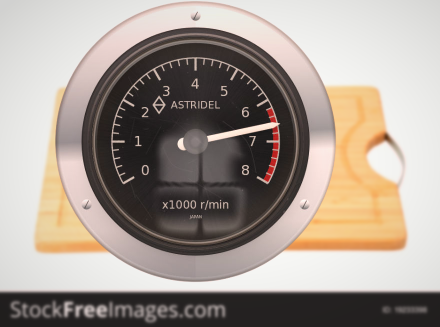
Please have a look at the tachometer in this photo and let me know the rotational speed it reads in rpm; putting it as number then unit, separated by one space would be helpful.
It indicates 6600 rpm
